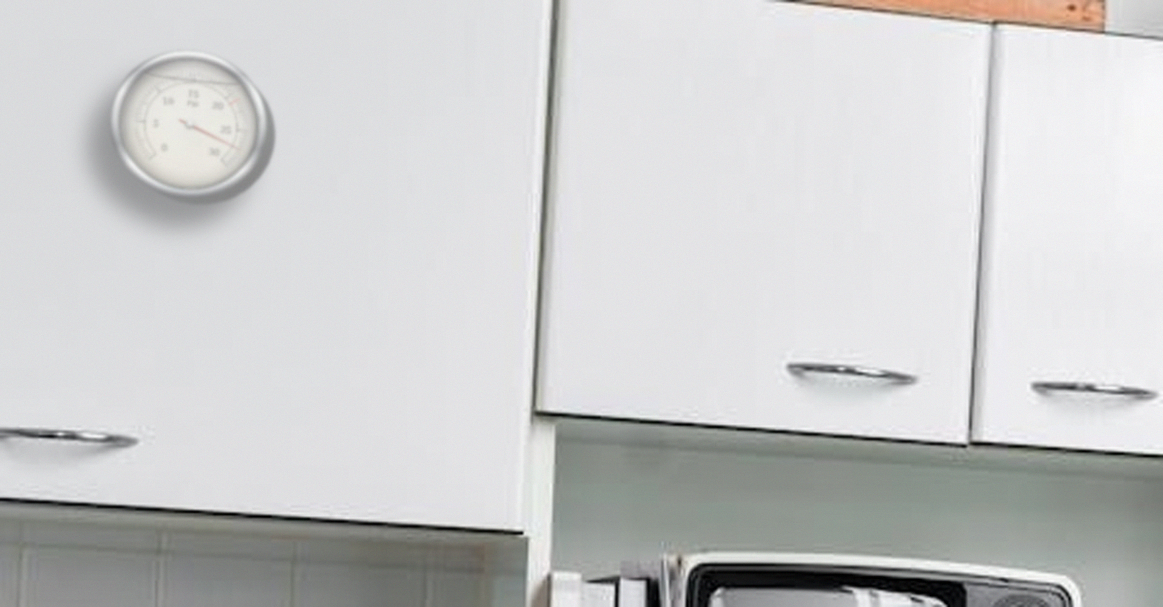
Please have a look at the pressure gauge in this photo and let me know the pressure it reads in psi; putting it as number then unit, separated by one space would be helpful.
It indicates 27.5 psi
